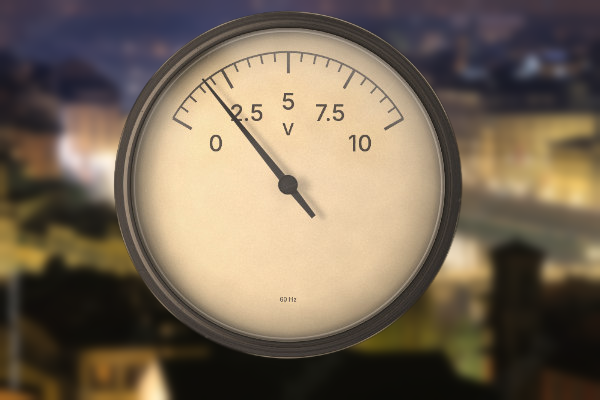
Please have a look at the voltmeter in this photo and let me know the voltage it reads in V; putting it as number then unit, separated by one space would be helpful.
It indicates 1.75 V
